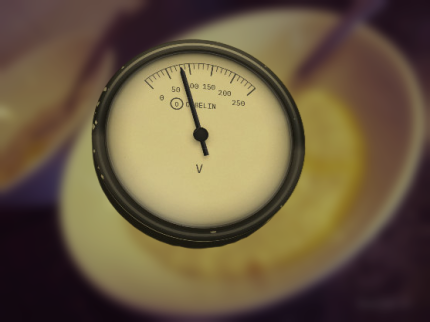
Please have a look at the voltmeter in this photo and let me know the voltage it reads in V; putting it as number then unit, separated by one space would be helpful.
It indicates 80 V
